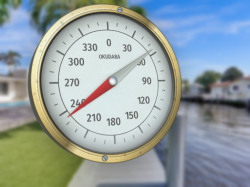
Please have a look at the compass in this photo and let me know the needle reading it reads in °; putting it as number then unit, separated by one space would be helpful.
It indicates 235 °
